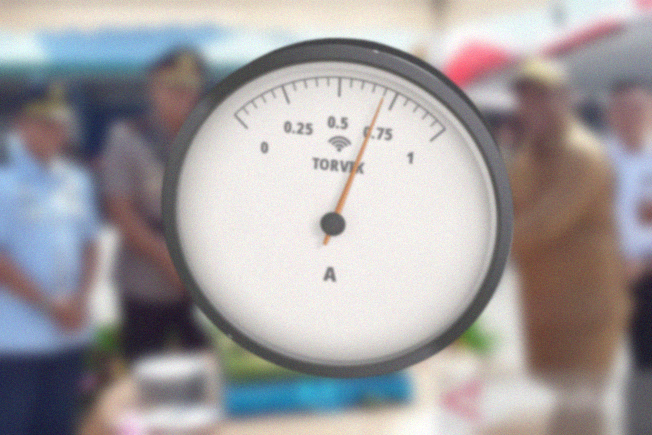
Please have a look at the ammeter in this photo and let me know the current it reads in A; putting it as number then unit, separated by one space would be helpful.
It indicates 0.7 A
